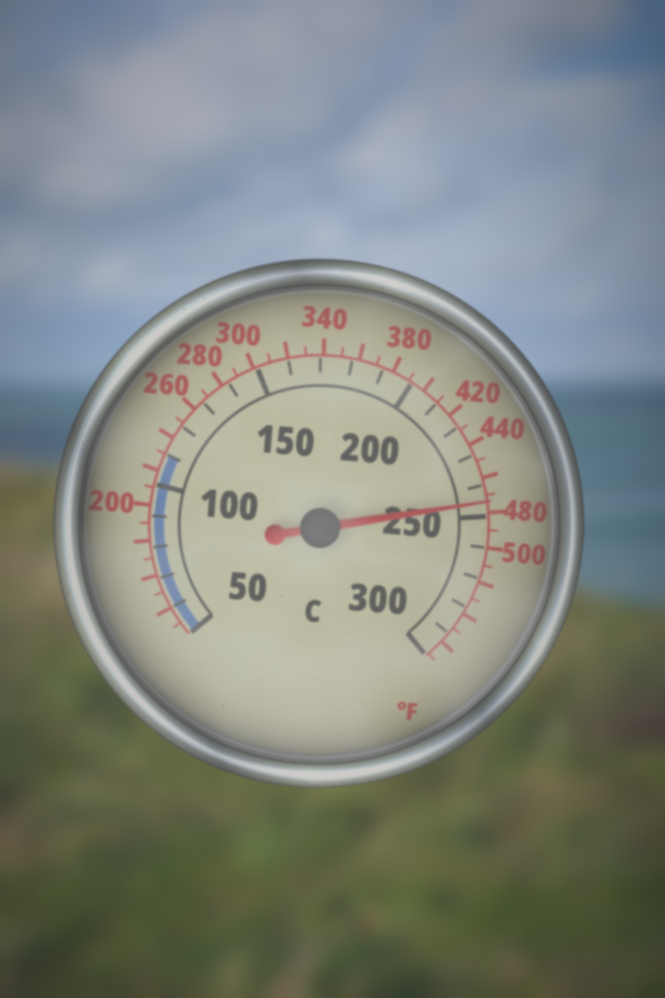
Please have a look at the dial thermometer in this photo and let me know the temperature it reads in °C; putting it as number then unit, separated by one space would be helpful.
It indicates 245 °C
